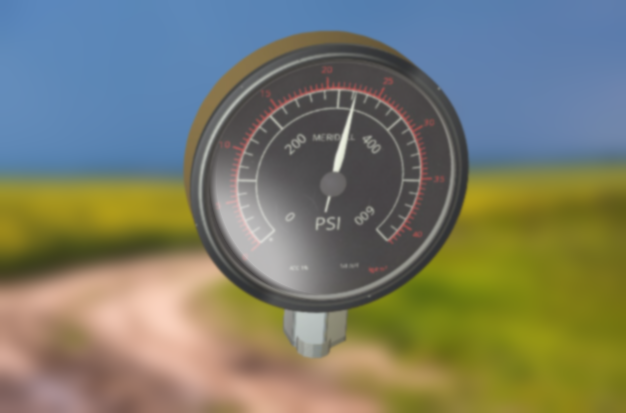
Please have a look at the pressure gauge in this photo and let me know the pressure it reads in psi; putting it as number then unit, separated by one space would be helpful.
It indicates 320 psi
